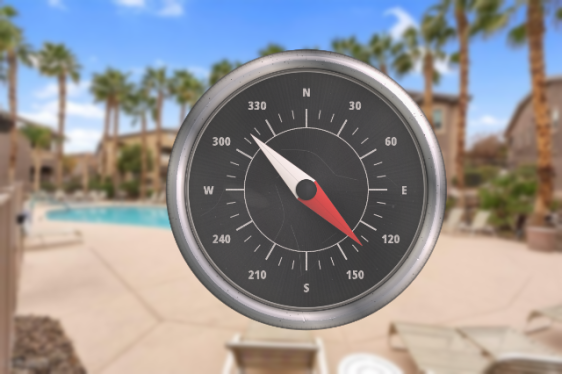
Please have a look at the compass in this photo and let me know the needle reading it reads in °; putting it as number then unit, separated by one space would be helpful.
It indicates 135 °
